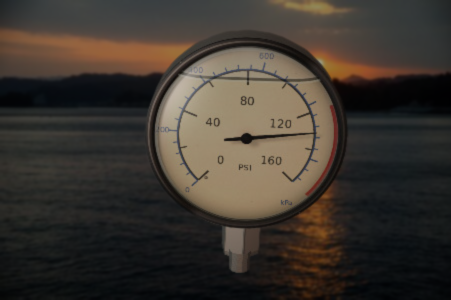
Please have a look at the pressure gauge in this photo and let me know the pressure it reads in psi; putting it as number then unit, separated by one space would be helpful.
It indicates 130 psi
